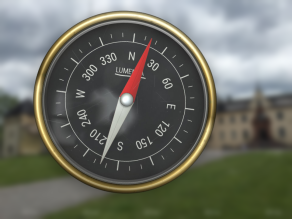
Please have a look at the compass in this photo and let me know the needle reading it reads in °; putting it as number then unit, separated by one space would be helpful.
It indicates 15 °
